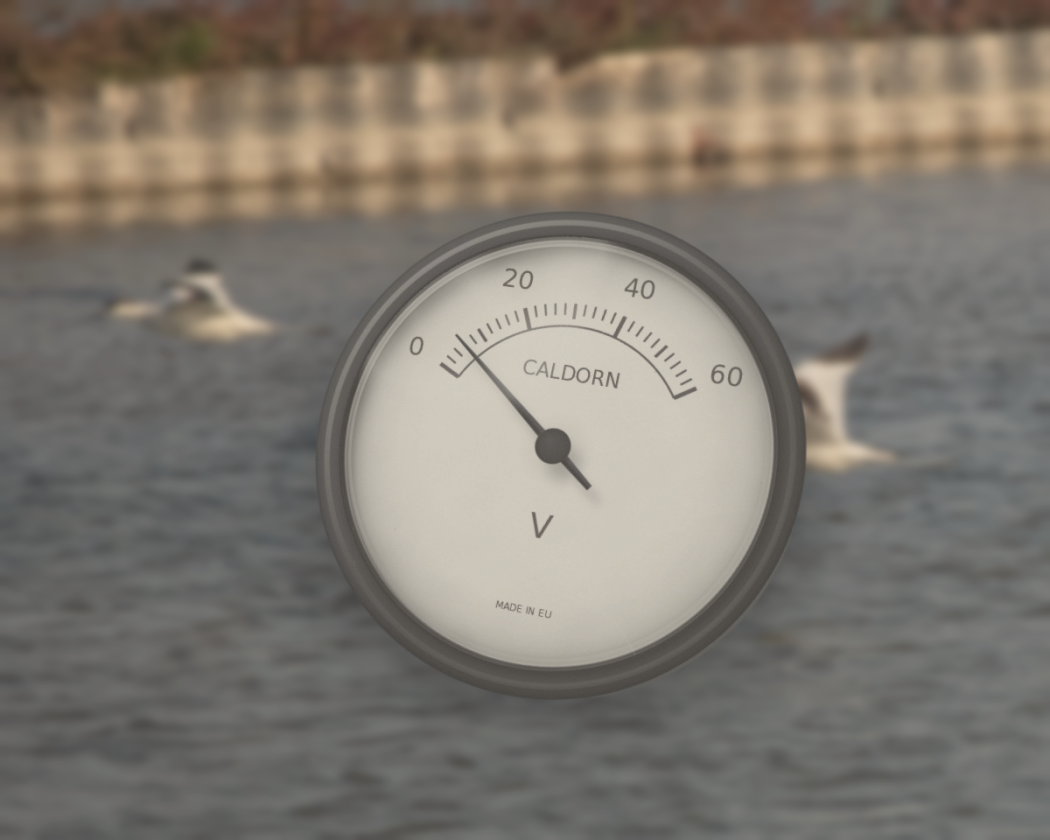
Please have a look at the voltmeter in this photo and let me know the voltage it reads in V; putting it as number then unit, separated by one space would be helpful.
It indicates 6 V
